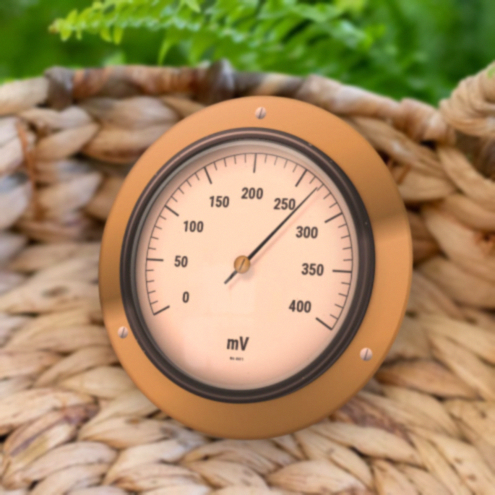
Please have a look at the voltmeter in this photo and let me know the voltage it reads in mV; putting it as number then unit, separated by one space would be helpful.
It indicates 270 mV
